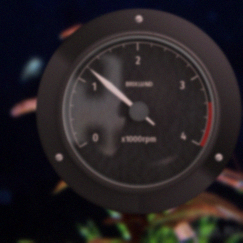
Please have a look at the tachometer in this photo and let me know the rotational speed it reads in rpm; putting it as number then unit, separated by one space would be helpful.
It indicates 1200 rpm
